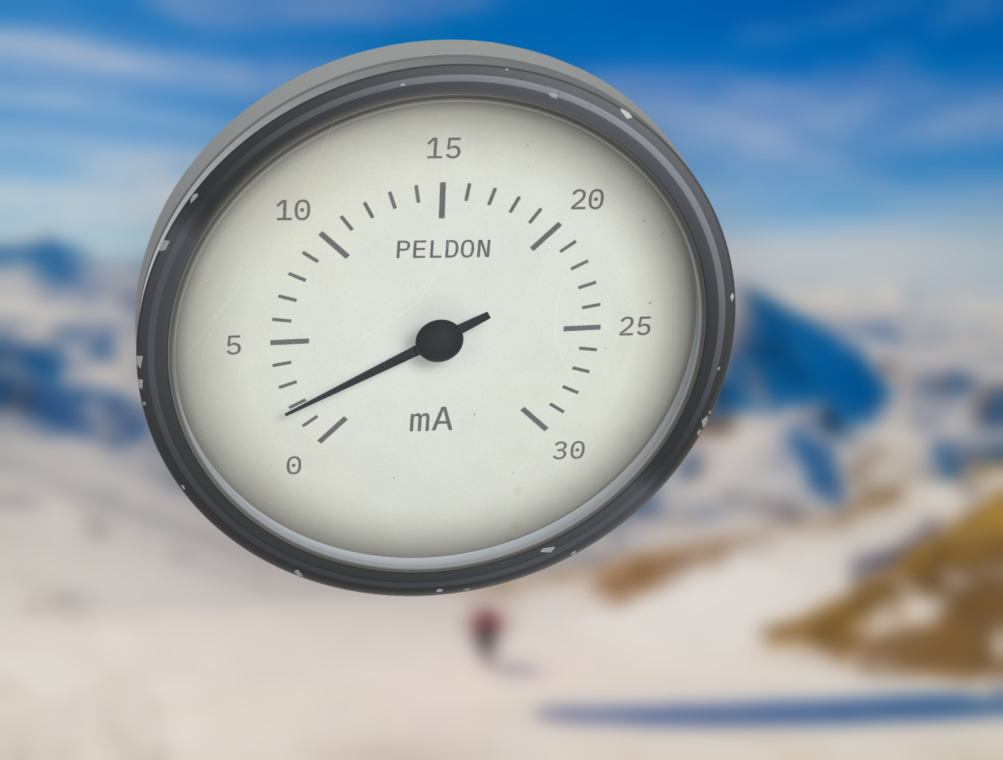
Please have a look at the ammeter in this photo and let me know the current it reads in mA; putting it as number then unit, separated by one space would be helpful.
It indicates 2 mA
